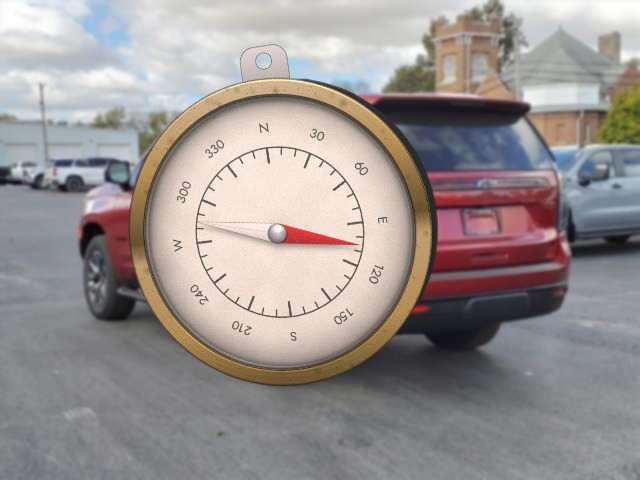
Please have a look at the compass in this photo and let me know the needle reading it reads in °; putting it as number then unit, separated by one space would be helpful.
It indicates 105 °
